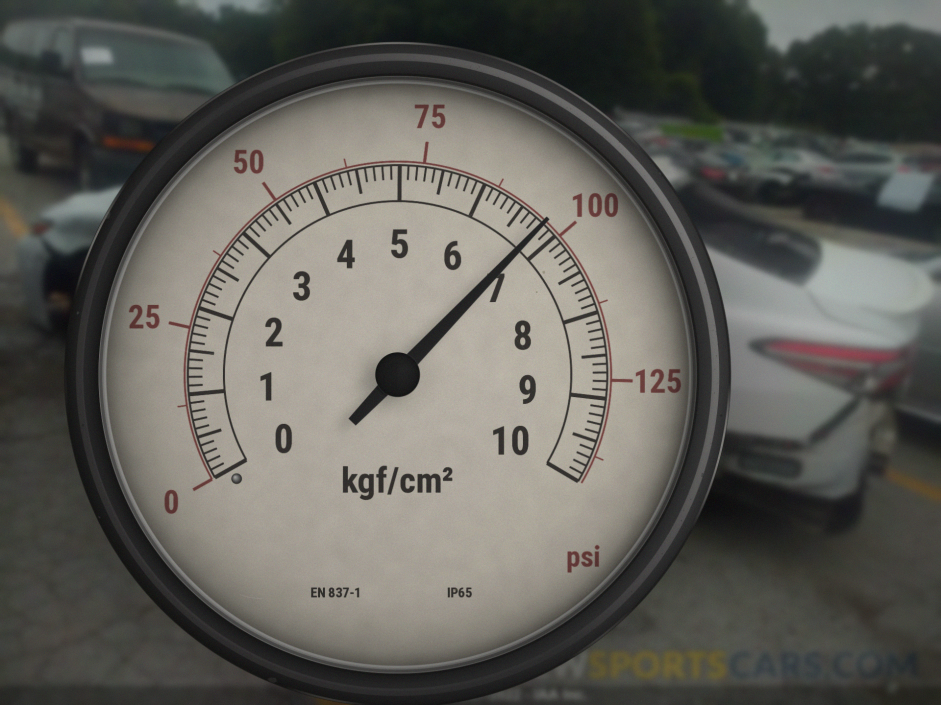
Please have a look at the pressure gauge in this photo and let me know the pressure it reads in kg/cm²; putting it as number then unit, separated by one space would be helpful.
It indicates 6.8 kg/cm²
